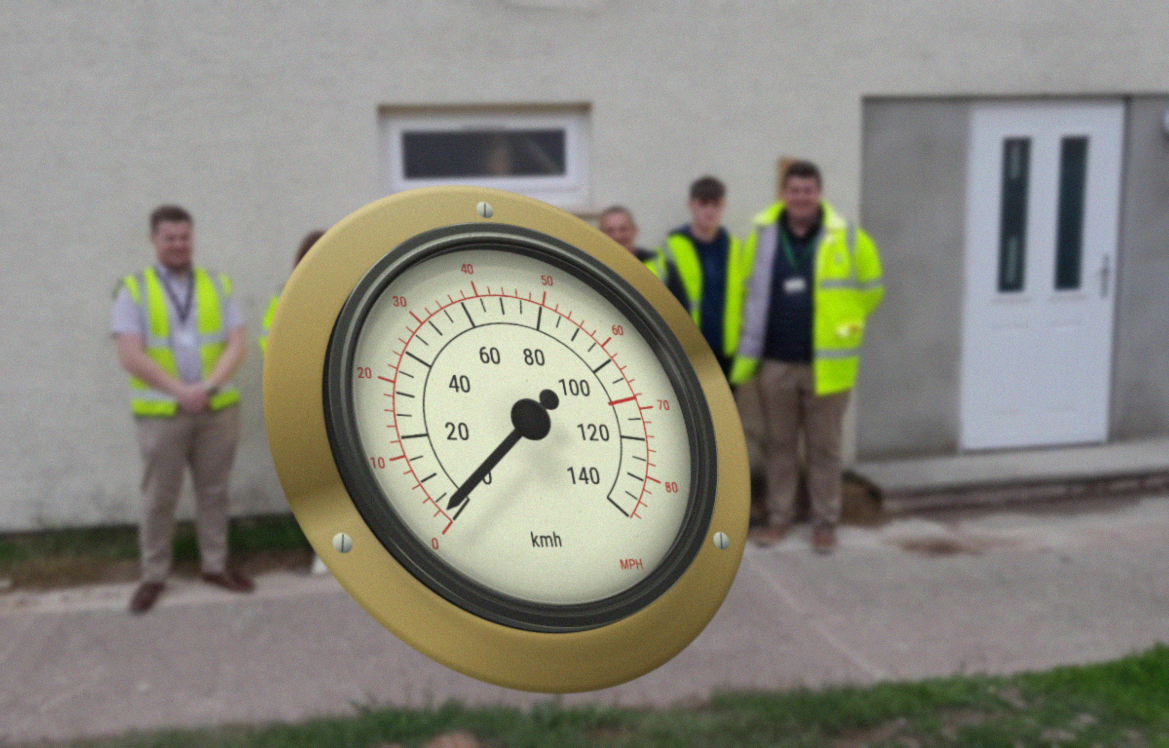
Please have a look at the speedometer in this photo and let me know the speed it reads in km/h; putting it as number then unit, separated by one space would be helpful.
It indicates 2.5 km/h
